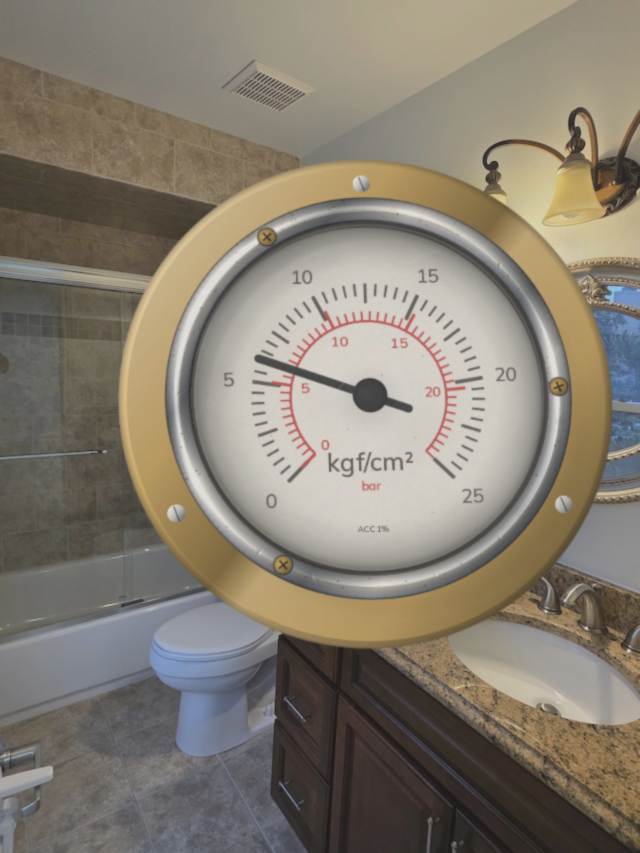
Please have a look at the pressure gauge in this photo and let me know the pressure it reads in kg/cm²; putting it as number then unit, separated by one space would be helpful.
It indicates 6 kg/cm²
